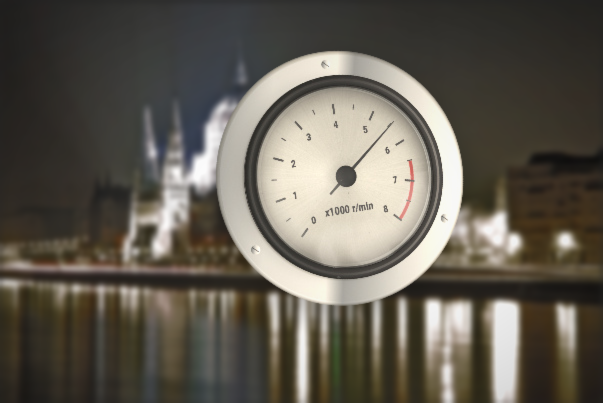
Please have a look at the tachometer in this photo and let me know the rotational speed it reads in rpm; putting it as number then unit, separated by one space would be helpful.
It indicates 5500 rpm
